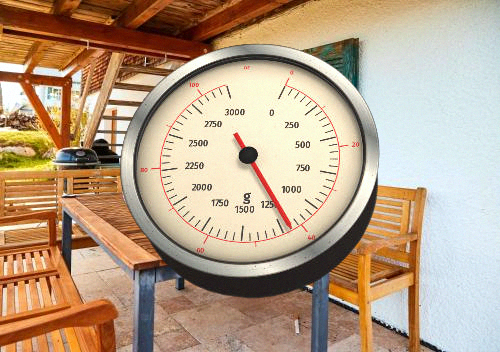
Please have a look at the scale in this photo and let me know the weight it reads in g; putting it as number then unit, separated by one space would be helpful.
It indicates 1200 g
